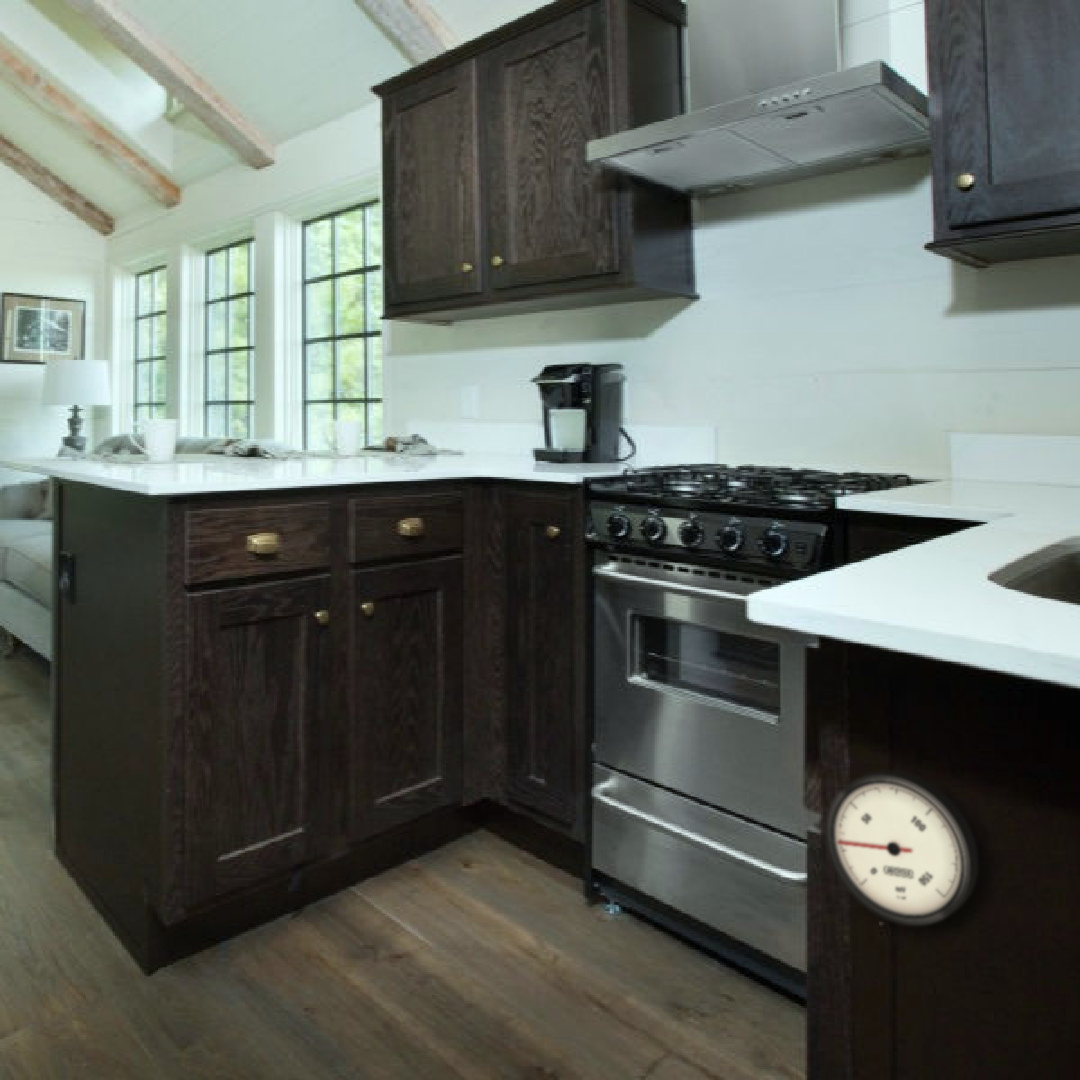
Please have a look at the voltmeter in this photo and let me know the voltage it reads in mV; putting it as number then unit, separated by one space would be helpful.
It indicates 25 mV
